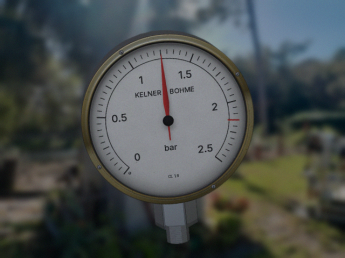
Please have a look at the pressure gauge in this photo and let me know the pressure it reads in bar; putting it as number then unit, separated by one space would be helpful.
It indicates 1.25 bar
